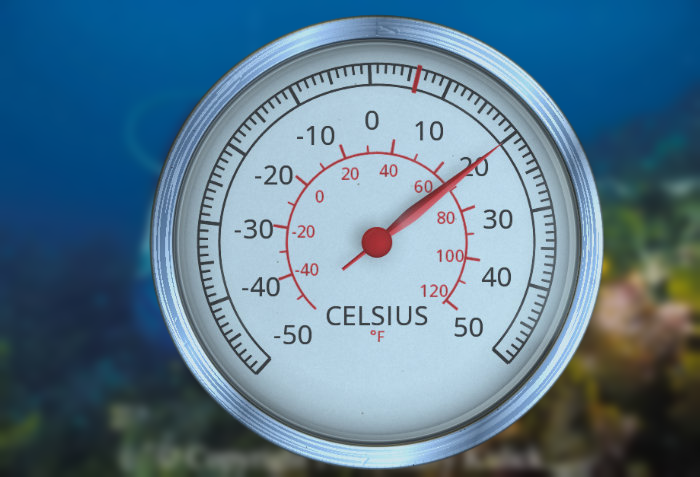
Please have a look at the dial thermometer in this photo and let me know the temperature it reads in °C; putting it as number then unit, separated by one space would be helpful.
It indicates 20 °C
